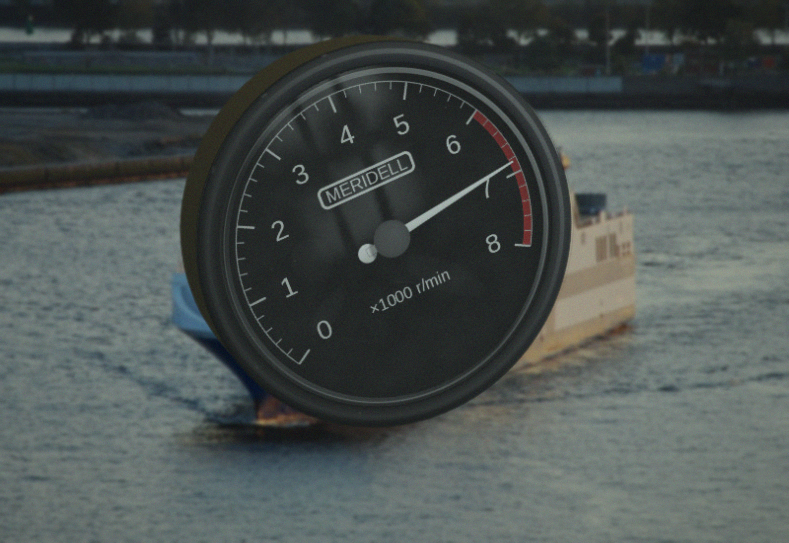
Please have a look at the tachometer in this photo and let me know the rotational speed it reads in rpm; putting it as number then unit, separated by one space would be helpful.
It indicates 6800 rpm
